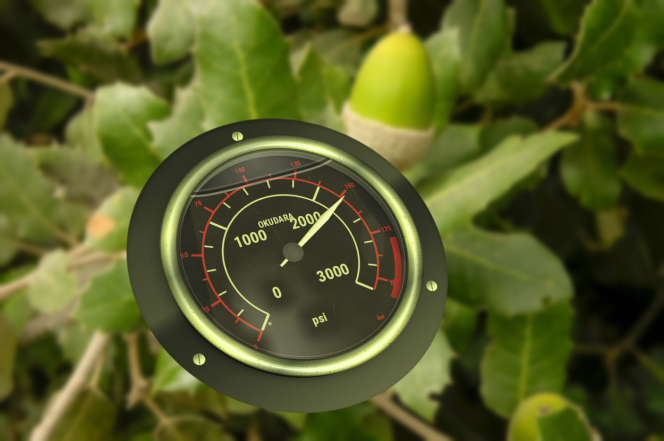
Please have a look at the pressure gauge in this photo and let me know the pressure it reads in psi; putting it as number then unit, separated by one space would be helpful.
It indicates 2200 psi
